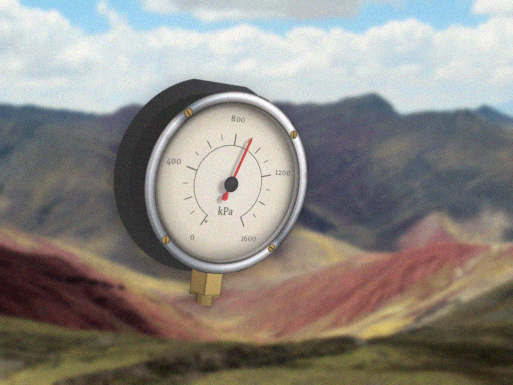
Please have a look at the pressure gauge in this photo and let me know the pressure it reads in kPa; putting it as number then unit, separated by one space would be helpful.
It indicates 900 kPa
